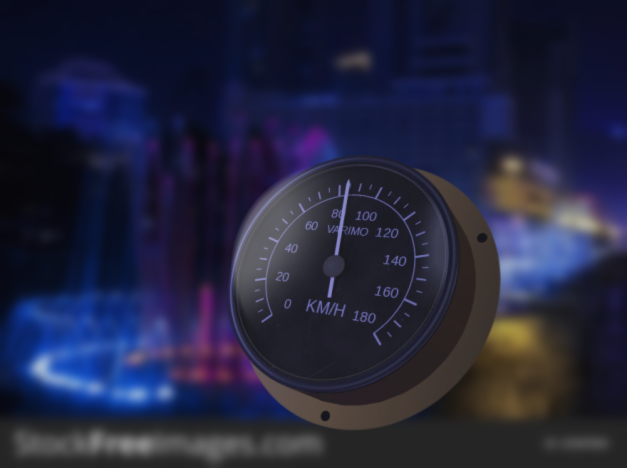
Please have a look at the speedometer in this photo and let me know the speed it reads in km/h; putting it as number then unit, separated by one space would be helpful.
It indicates 85 km/h
